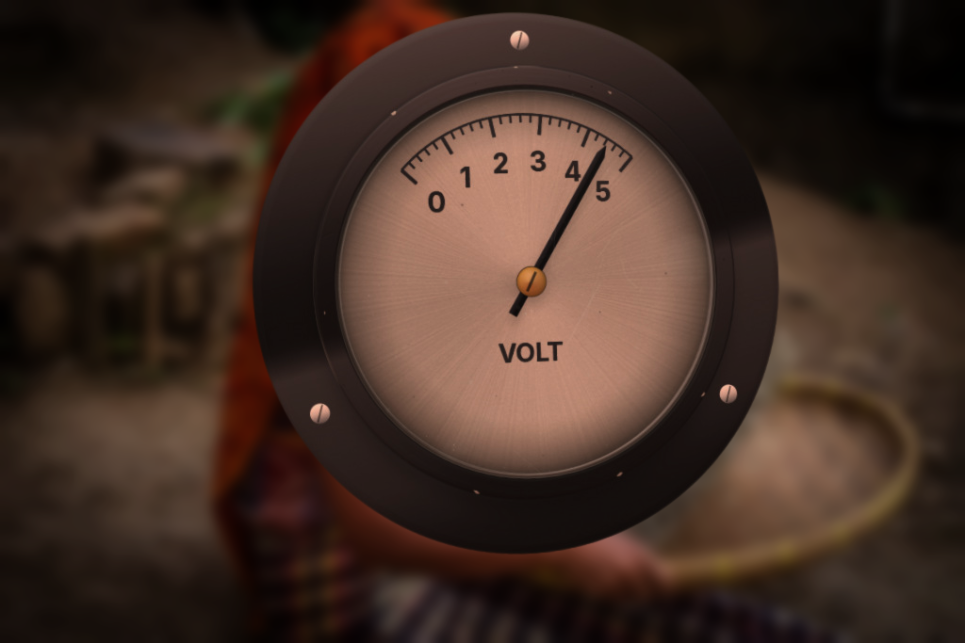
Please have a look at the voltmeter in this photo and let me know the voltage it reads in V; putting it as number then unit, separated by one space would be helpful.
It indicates 4.4 V
